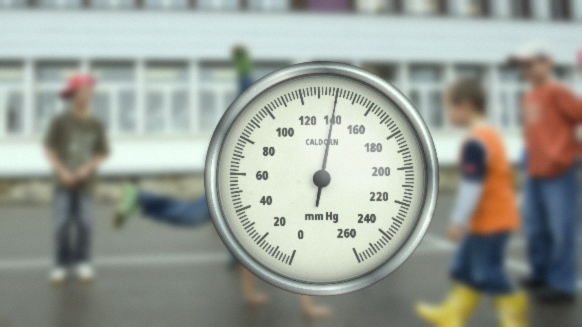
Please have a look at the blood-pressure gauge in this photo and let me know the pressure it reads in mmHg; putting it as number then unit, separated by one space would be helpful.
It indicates 140 mmHg
